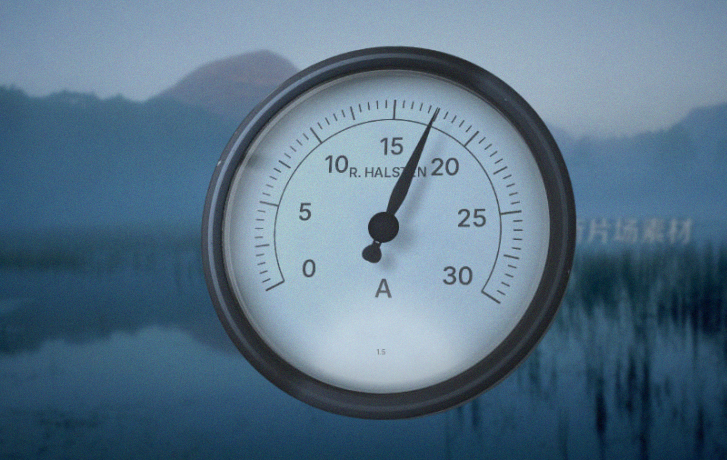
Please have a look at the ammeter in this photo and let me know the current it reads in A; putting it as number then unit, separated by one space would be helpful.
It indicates 17.5 A
